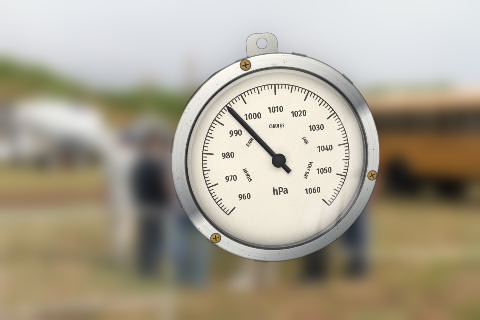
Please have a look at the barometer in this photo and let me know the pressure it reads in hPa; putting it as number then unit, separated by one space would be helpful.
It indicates 995 hPa
